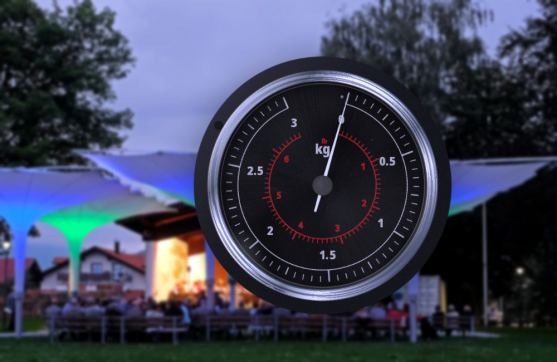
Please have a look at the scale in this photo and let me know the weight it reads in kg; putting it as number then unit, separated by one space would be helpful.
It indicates 0 kg
